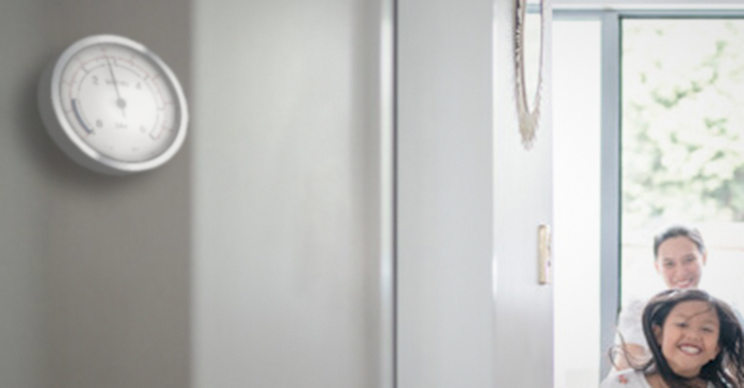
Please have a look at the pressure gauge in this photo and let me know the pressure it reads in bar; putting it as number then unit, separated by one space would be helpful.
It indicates 2.75 bar
